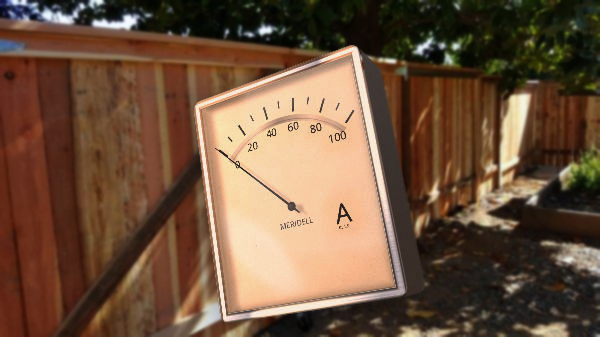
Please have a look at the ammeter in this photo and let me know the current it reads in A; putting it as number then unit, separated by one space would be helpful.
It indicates 0 A
